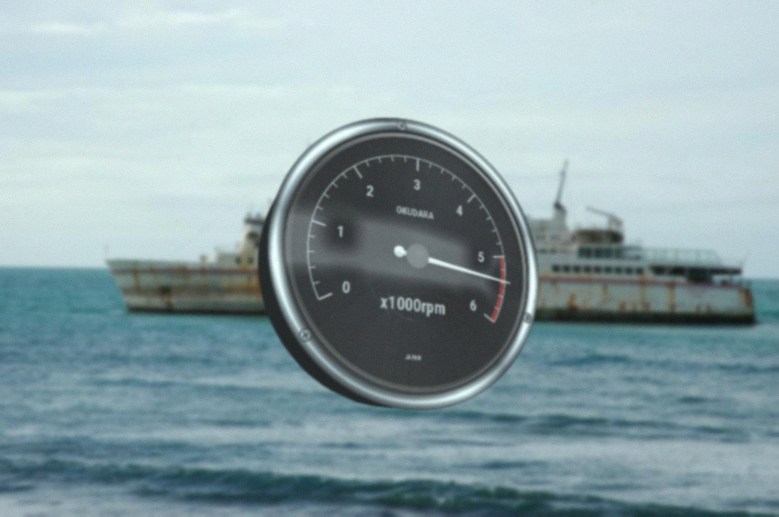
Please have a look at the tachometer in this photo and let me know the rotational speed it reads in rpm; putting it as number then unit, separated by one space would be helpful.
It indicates 5400 rpm
